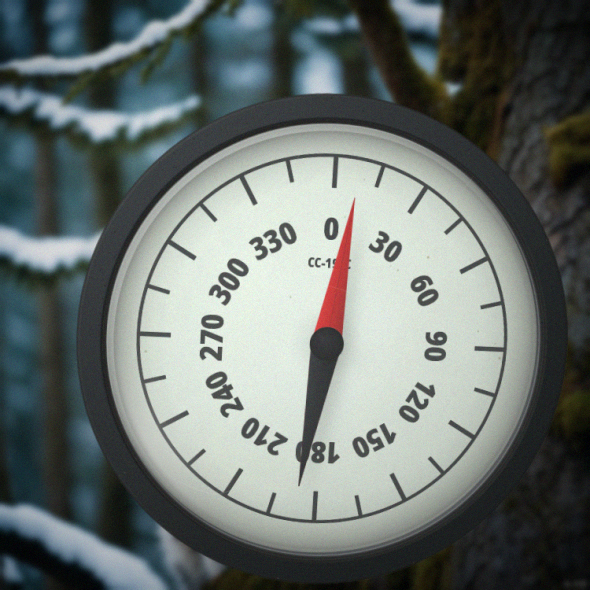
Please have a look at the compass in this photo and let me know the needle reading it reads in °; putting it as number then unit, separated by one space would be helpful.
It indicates 7.5 °
